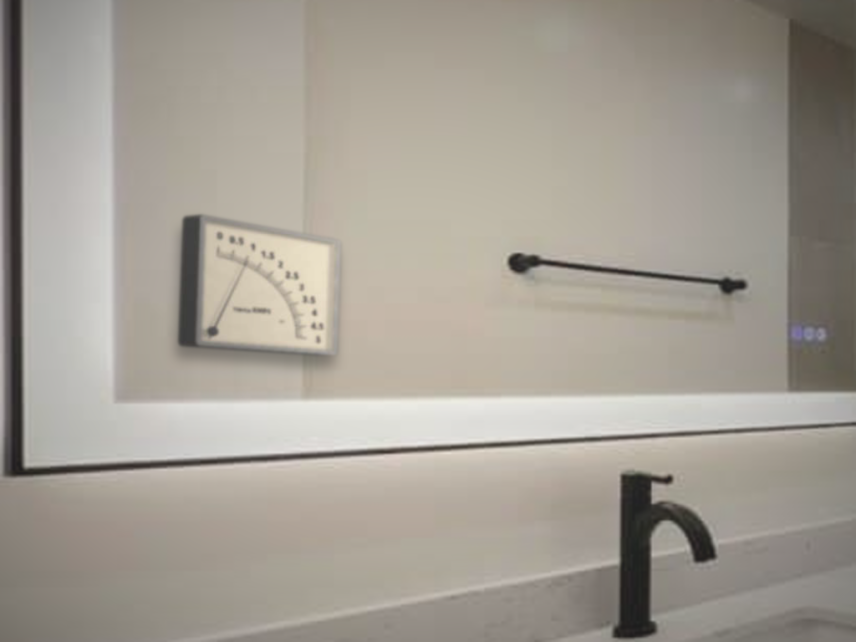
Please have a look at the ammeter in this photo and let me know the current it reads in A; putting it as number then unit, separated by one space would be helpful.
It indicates 1 A
